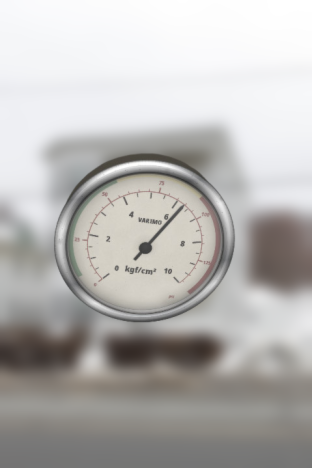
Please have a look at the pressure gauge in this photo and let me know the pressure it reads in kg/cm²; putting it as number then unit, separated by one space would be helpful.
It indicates 6.25 kg/cm²
